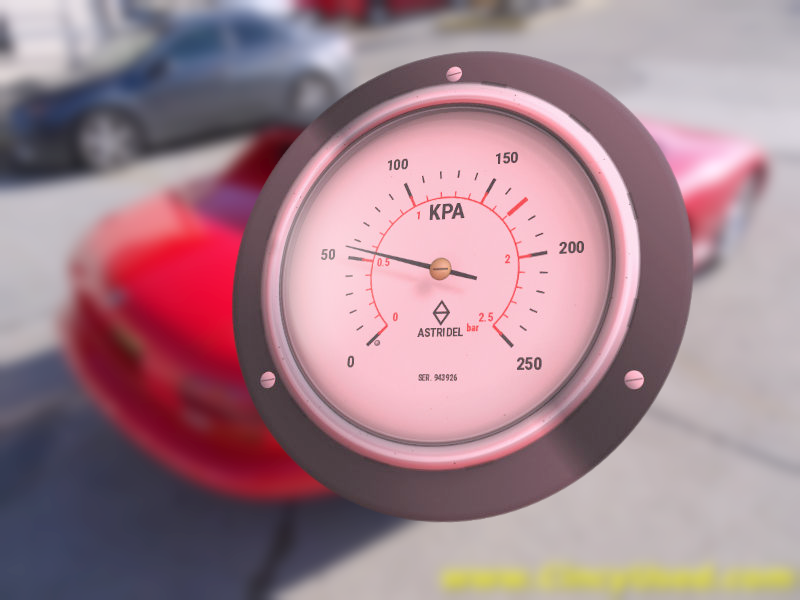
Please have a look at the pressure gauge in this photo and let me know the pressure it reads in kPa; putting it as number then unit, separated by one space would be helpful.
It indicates 55 kPa
